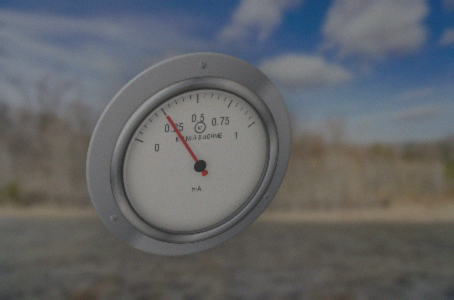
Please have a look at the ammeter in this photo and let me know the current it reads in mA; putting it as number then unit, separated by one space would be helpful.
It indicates 0.25 mA
